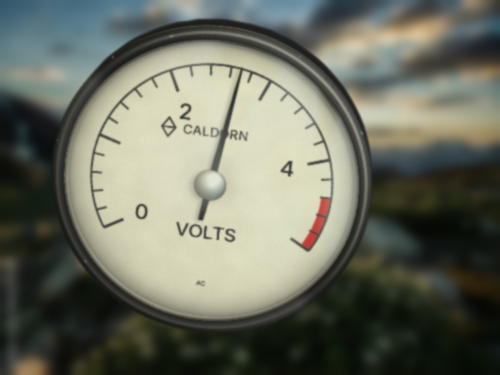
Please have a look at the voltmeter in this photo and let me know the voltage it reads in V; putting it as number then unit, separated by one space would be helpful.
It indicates 2.7 V
